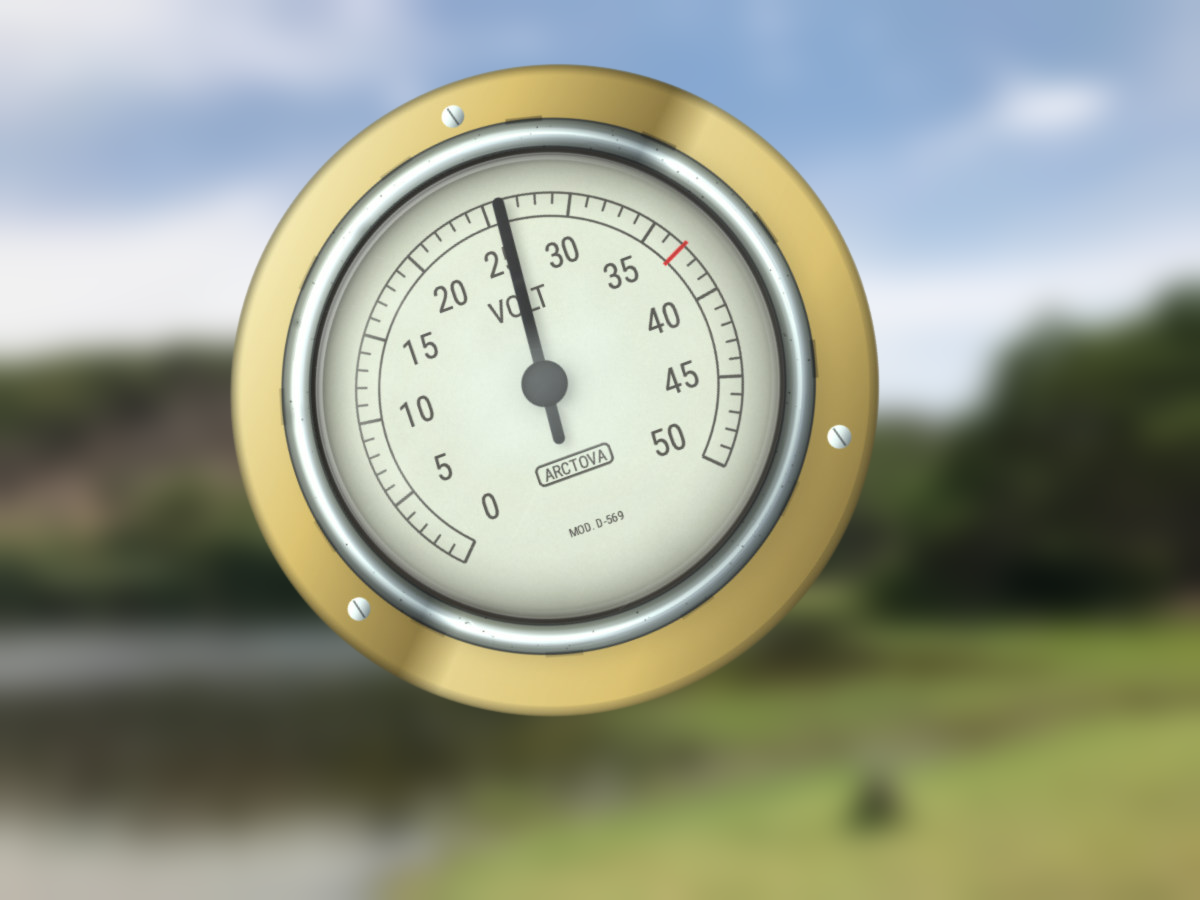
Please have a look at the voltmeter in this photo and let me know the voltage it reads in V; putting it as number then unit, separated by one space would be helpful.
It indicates 26 V
